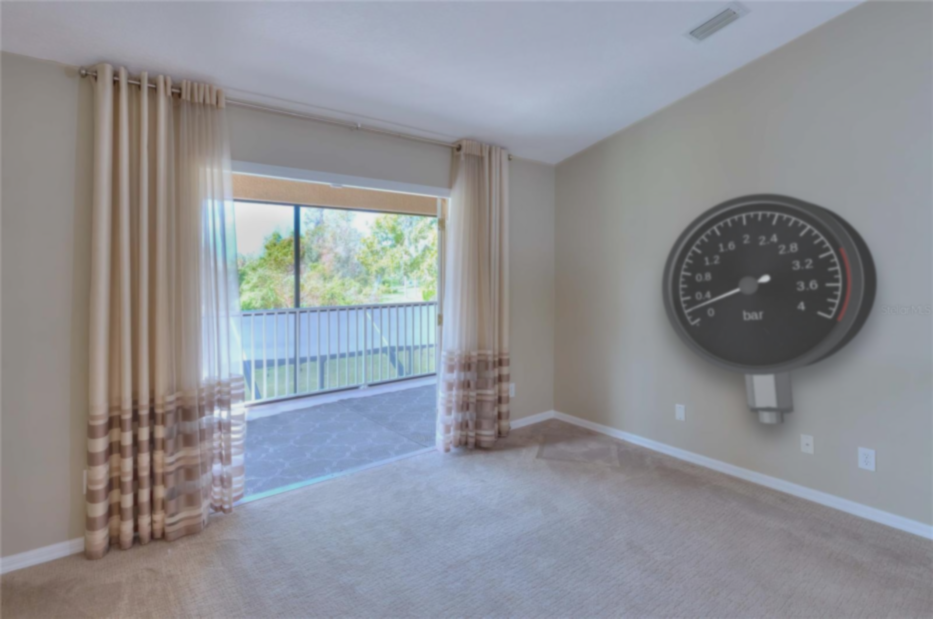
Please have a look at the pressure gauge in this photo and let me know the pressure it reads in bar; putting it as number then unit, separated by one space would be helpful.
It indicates 0.2 bar
